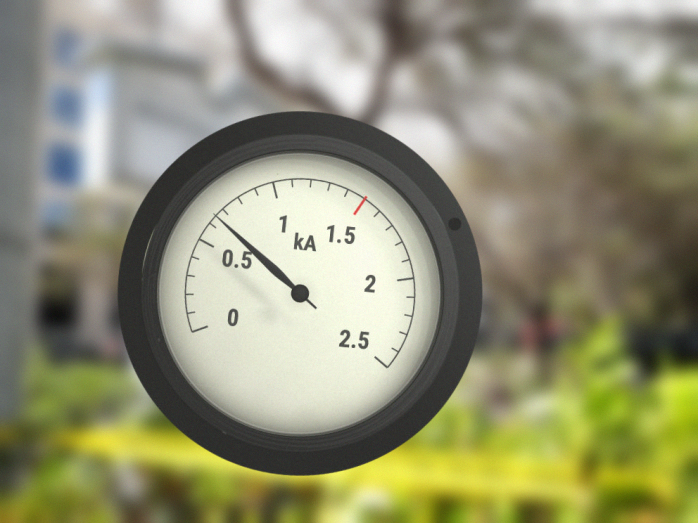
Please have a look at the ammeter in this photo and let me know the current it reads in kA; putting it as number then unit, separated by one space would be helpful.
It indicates 0.65 kA
